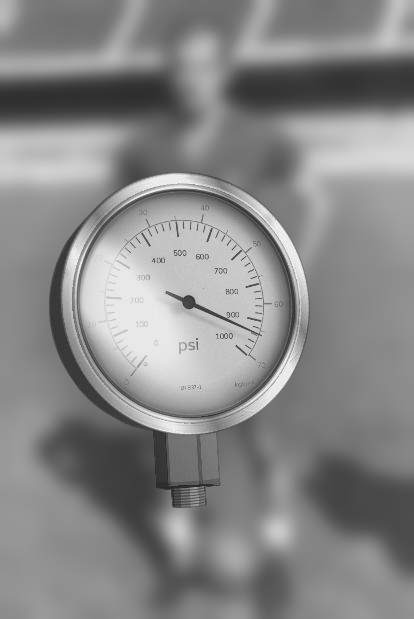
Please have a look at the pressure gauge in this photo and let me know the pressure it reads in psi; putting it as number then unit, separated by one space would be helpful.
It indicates 940 psi
